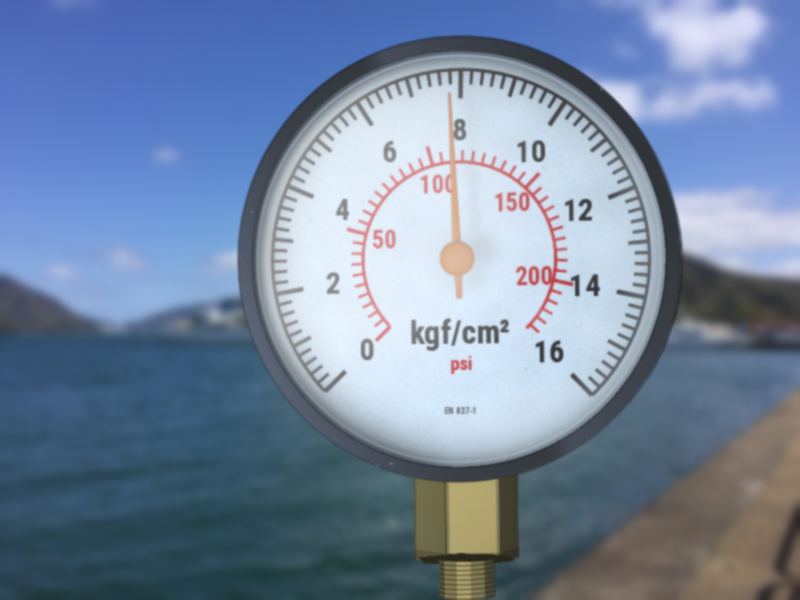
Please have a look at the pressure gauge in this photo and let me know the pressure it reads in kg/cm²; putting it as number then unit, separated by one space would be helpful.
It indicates 7.8 kg/cm²
